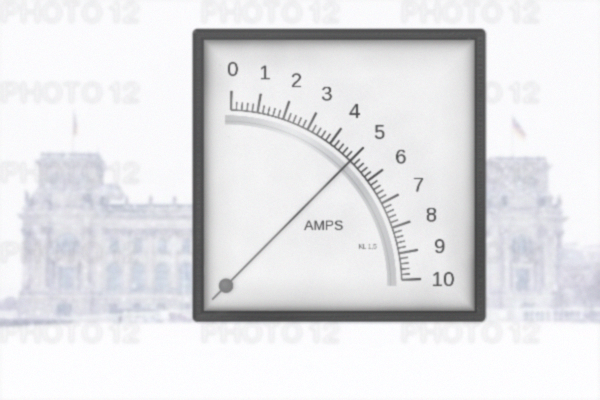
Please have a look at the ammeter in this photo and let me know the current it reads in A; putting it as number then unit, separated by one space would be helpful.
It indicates 5 A
